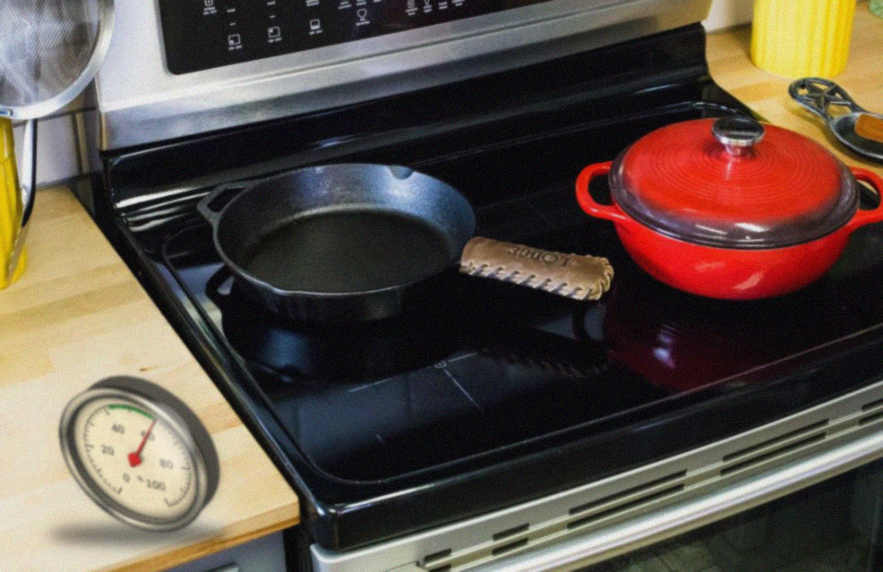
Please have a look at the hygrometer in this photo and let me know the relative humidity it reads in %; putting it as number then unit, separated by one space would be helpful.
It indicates 60 %
